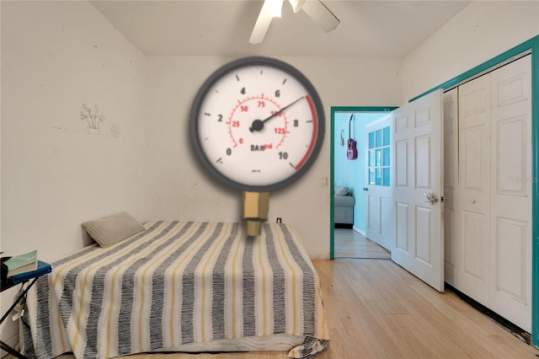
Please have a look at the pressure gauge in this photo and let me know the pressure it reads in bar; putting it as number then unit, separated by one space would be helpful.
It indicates 7 bar
